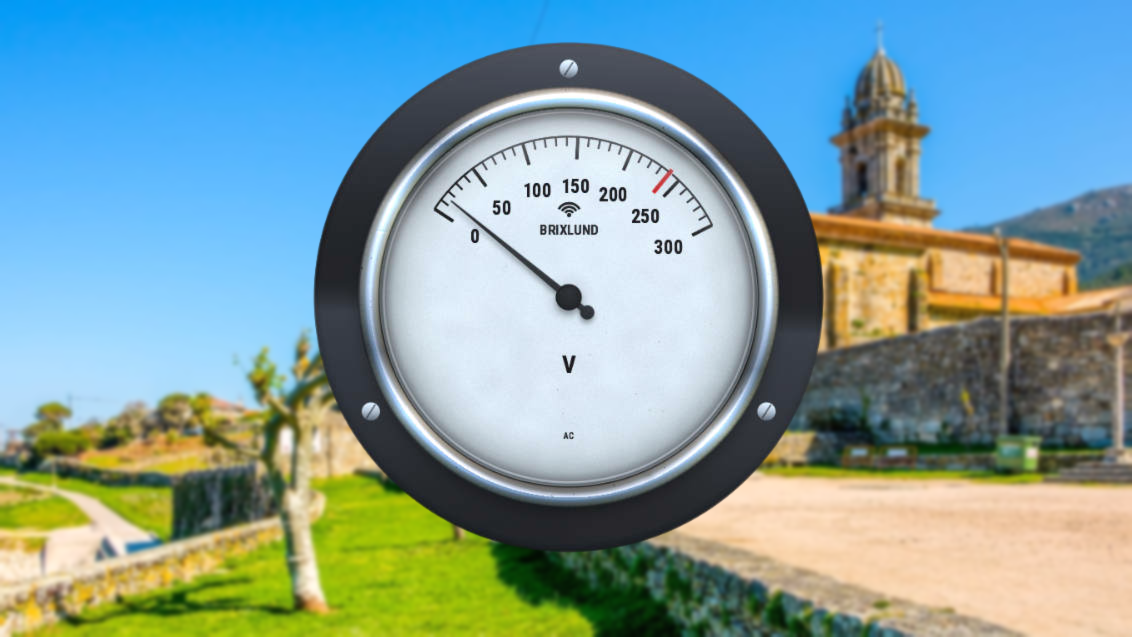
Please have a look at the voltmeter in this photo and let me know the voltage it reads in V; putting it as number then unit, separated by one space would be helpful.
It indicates 15 V
